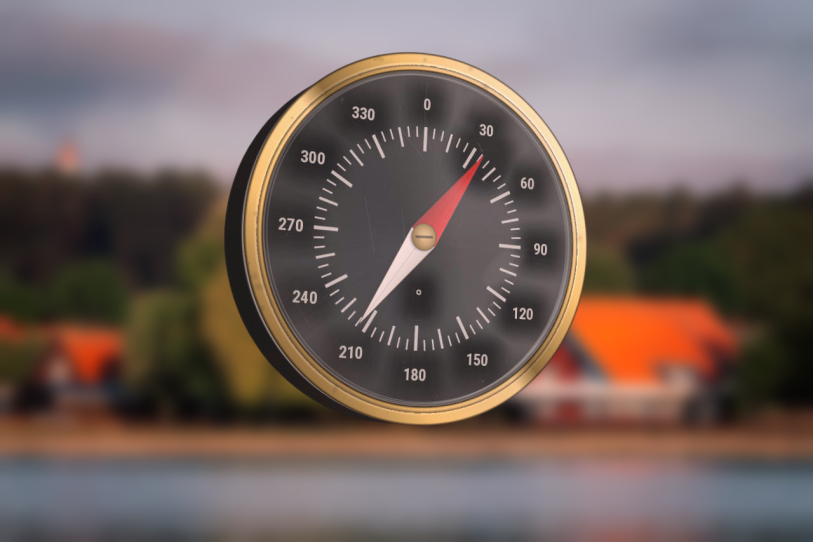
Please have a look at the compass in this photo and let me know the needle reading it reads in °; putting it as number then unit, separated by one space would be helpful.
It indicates 35 °
